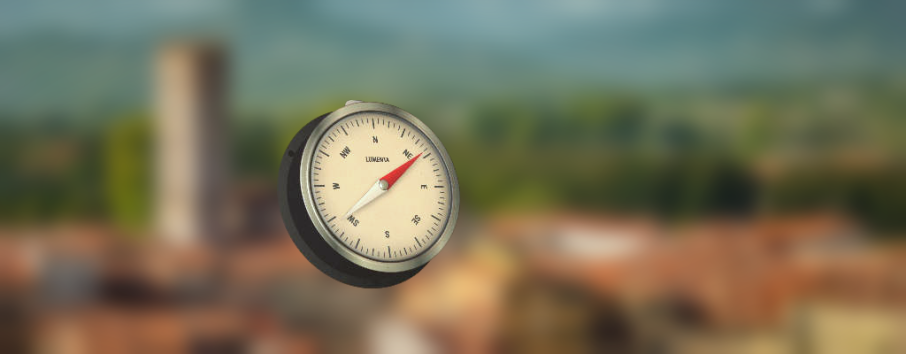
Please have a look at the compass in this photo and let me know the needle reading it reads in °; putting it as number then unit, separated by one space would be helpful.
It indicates 55 °
